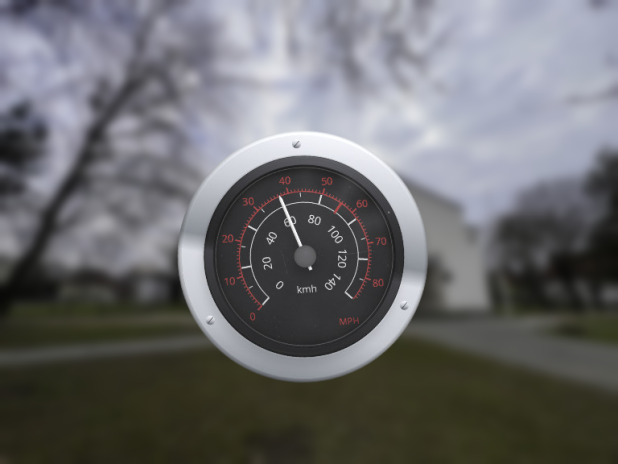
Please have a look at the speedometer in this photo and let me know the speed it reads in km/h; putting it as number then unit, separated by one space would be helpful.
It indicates 60 km/h
